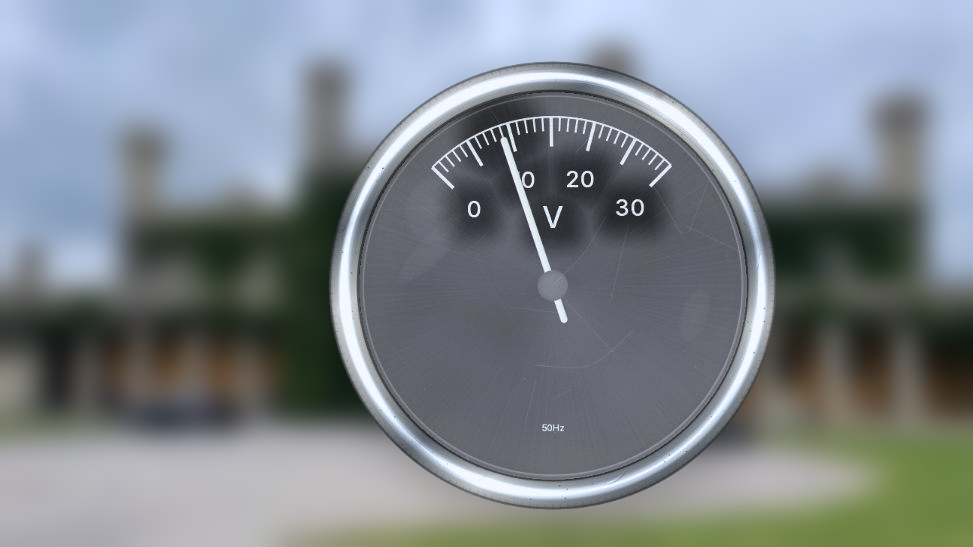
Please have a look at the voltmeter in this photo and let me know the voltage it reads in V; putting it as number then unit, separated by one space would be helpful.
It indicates 9 V
